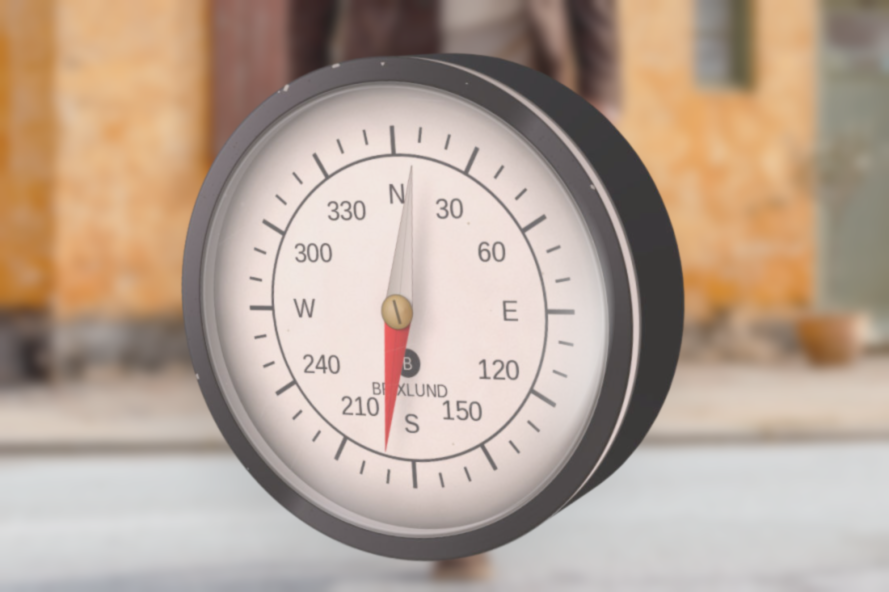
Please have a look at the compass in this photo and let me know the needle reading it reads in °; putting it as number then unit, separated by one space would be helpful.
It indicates 190 °
